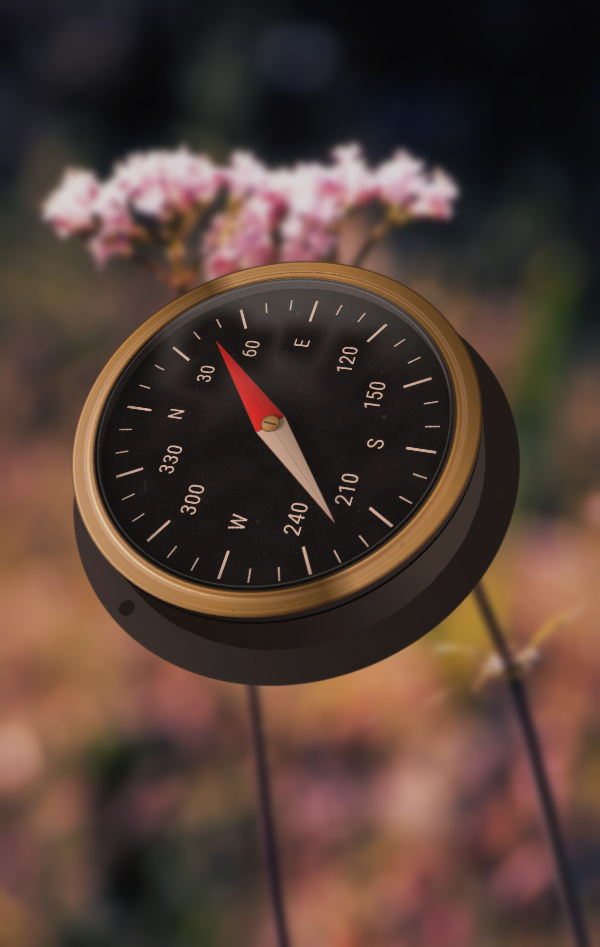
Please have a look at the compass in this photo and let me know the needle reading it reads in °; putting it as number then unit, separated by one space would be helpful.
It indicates 45 °
